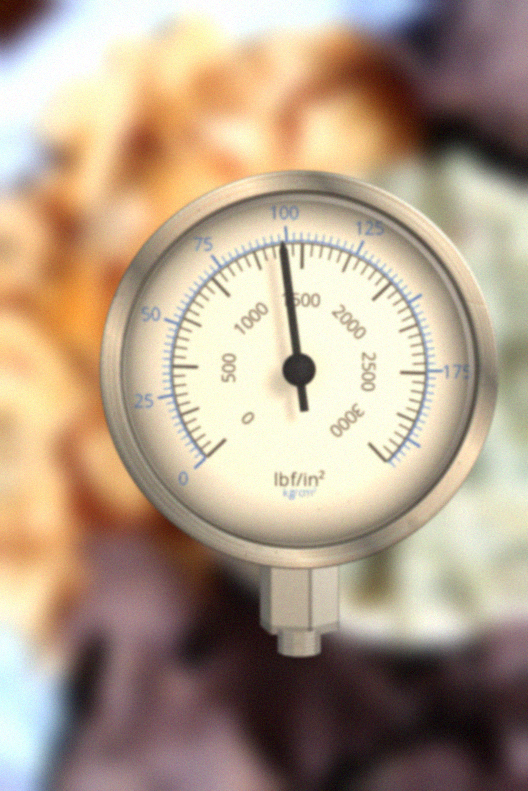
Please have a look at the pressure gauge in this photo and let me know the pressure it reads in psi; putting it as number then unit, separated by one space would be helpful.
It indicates 1400 psi
